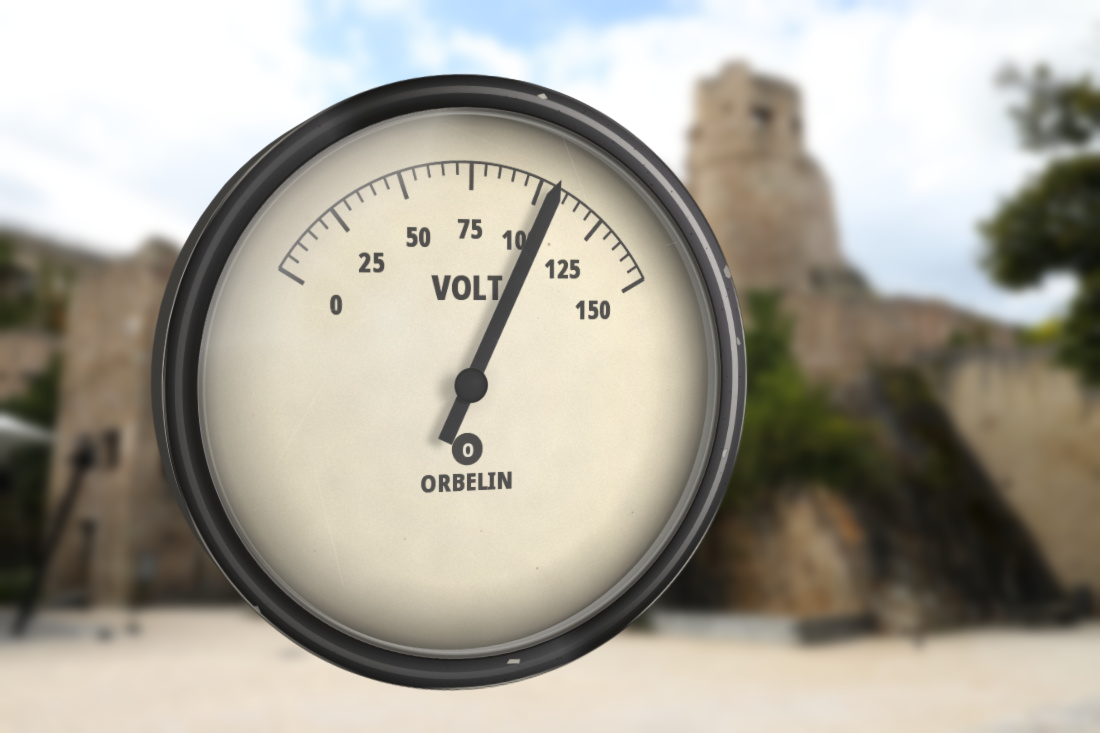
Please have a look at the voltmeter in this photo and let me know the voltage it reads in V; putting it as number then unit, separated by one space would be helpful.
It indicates 105 V
